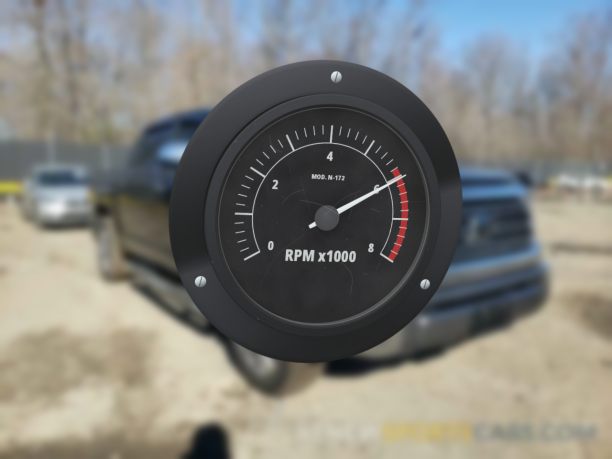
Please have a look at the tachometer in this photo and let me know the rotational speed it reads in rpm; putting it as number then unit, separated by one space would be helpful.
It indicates 6000 rpm
